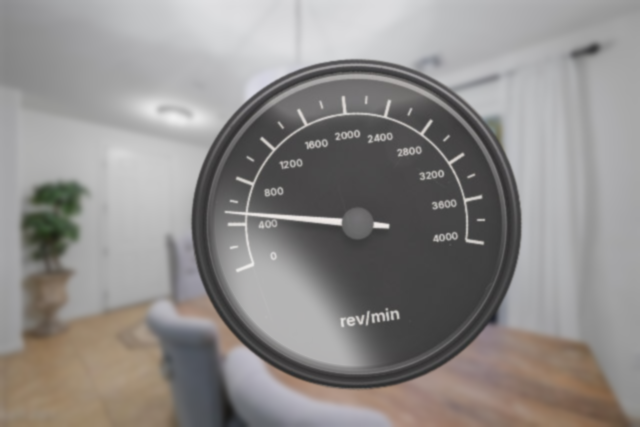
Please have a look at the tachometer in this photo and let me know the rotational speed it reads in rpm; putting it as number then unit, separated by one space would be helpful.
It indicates 500 rpm
